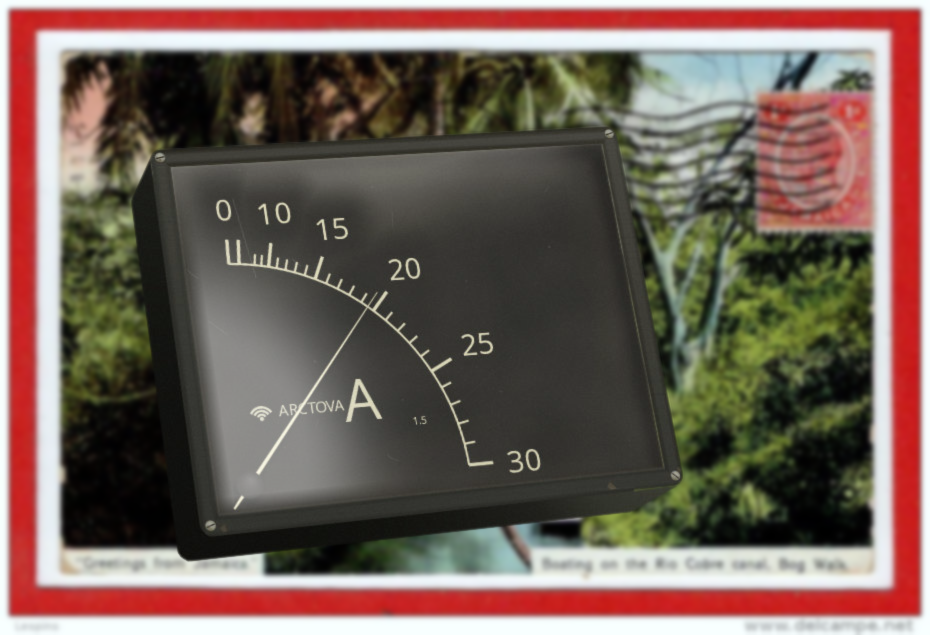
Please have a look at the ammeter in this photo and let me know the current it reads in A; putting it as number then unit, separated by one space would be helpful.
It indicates 19.5 A
